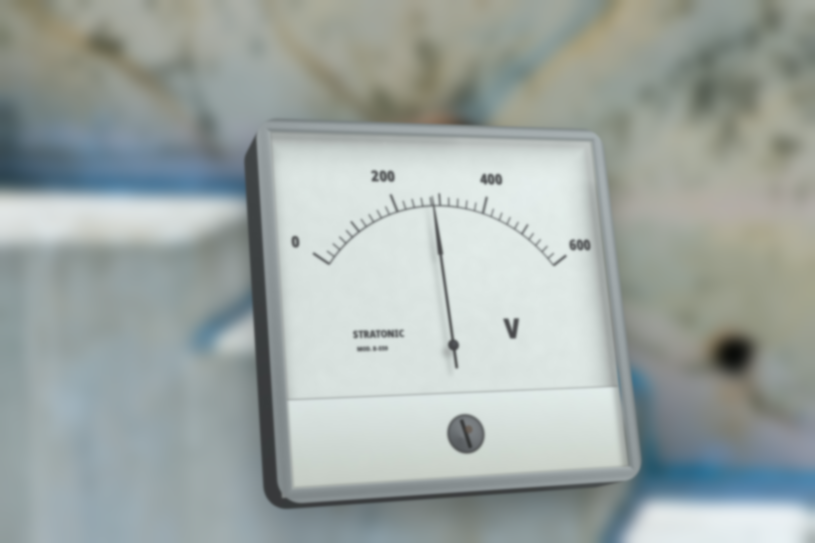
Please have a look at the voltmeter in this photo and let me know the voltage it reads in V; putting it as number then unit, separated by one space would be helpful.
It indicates 280 V
